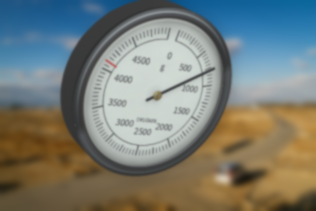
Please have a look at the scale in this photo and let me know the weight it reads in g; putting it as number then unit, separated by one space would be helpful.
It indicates 750 g
